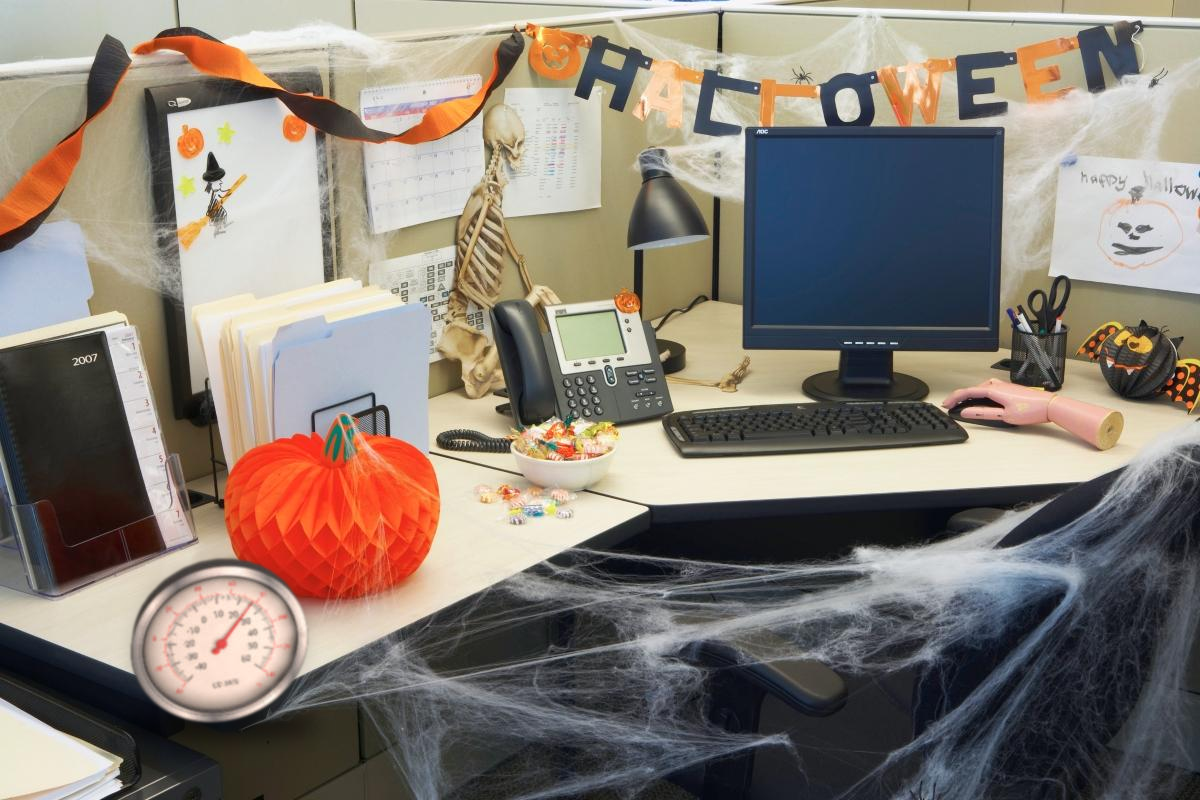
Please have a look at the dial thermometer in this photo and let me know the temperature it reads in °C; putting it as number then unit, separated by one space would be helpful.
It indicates 25 °C
